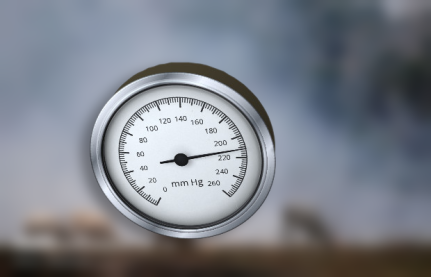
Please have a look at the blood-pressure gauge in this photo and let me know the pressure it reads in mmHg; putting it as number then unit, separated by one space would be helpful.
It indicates 210 mmHg
